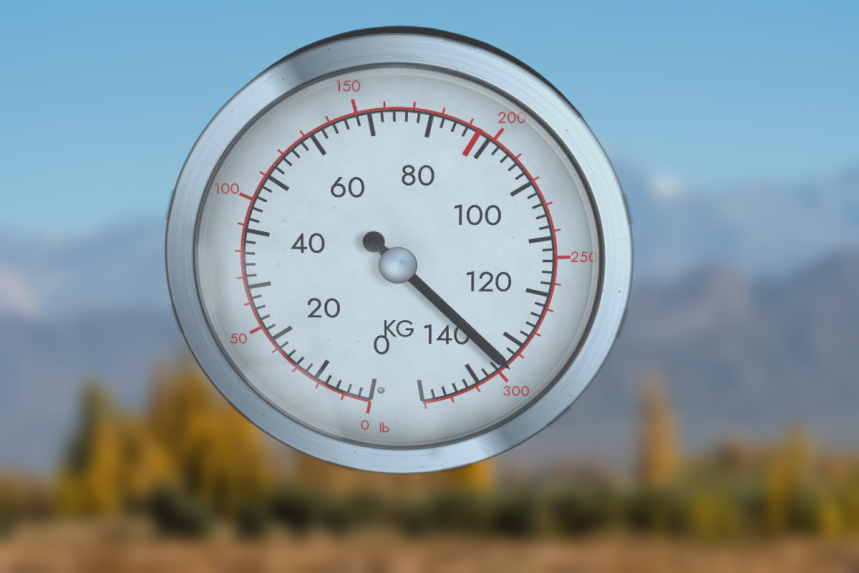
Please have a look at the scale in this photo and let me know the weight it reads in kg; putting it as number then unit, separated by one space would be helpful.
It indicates 134 kg
